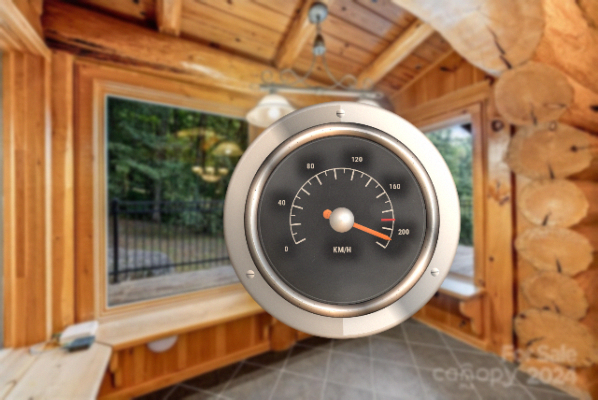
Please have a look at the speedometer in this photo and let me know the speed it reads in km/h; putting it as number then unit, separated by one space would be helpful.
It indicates 210 km/h
